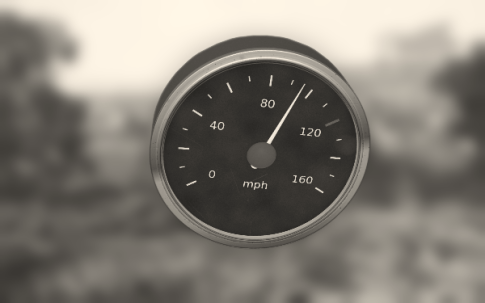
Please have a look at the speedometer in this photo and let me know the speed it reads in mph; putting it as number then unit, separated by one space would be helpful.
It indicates 95 mph
